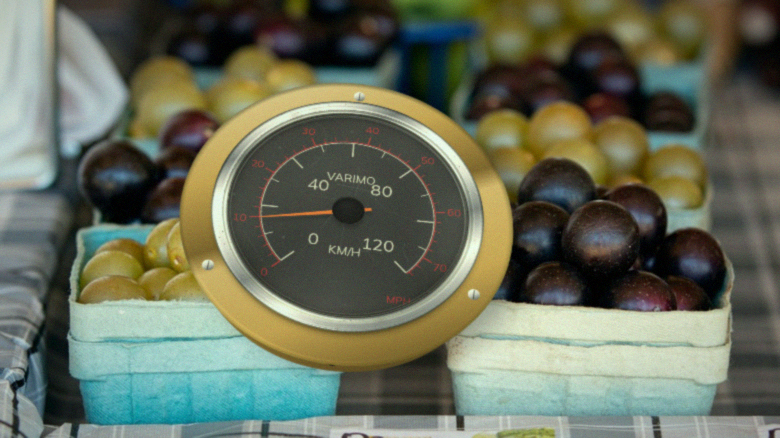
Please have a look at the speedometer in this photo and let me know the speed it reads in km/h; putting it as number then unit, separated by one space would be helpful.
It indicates 15 km/h
